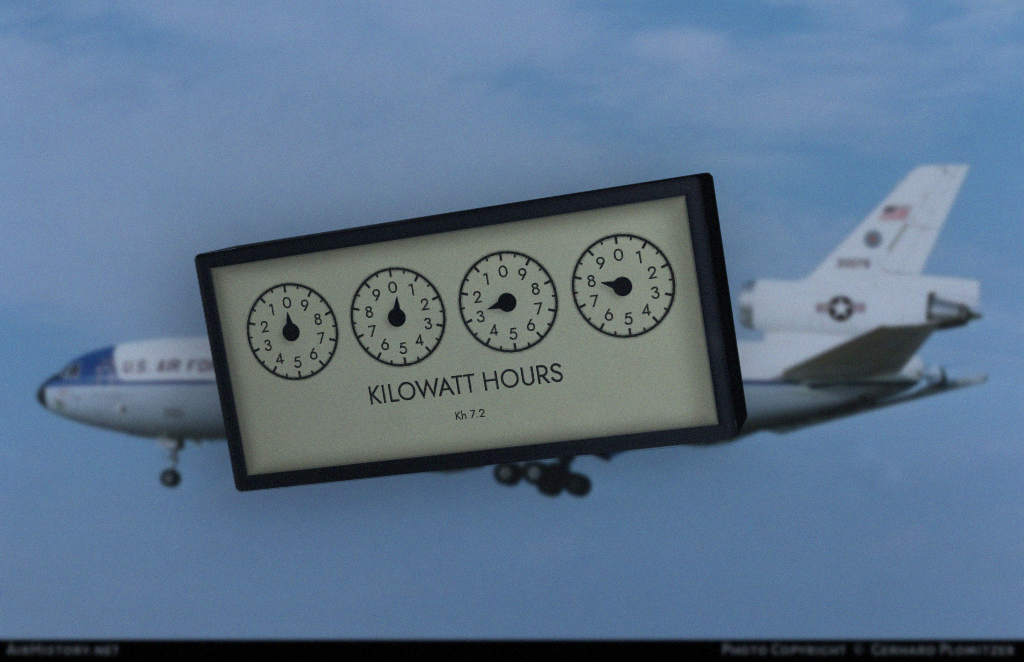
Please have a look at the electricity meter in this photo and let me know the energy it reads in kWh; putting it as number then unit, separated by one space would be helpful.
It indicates 28 kWh
